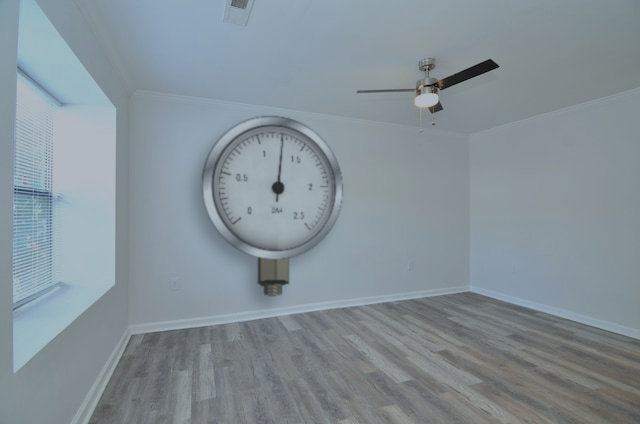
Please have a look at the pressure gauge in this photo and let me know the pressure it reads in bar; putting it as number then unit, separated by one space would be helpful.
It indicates 1.25 bar
